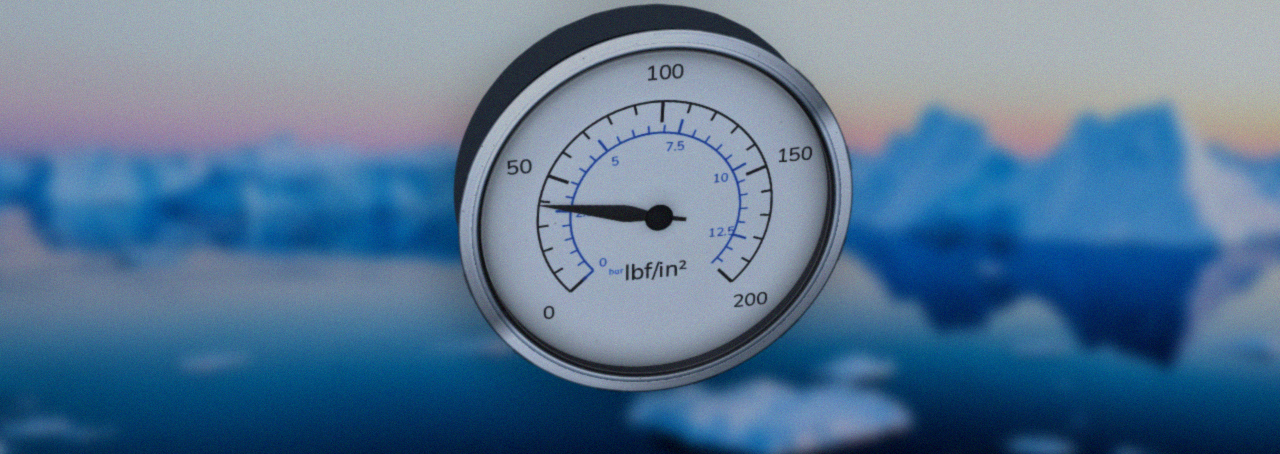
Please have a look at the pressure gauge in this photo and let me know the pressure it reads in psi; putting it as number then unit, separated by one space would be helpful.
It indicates 40 psi
